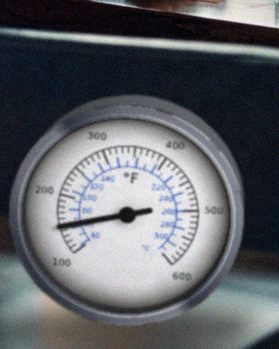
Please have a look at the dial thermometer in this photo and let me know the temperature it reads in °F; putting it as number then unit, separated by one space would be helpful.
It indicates 150 °F
